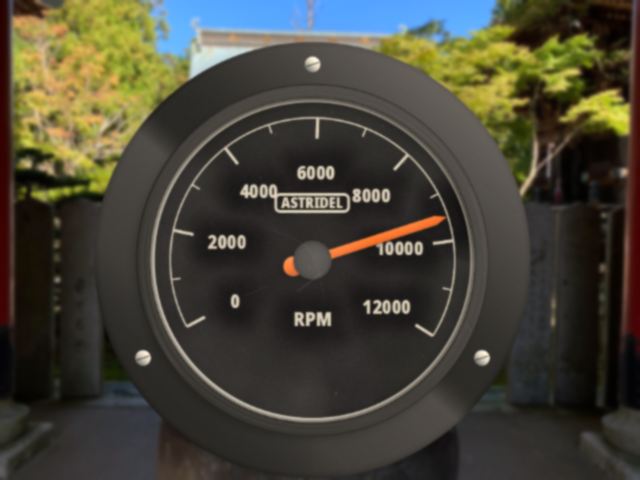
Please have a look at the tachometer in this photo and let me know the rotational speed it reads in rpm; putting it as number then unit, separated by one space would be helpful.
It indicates 9500 rpm
